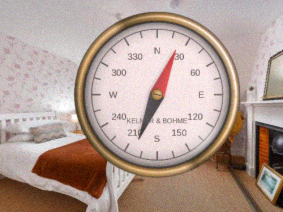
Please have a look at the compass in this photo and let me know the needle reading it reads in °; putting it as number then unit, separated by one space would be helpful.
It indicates 22.5 °
